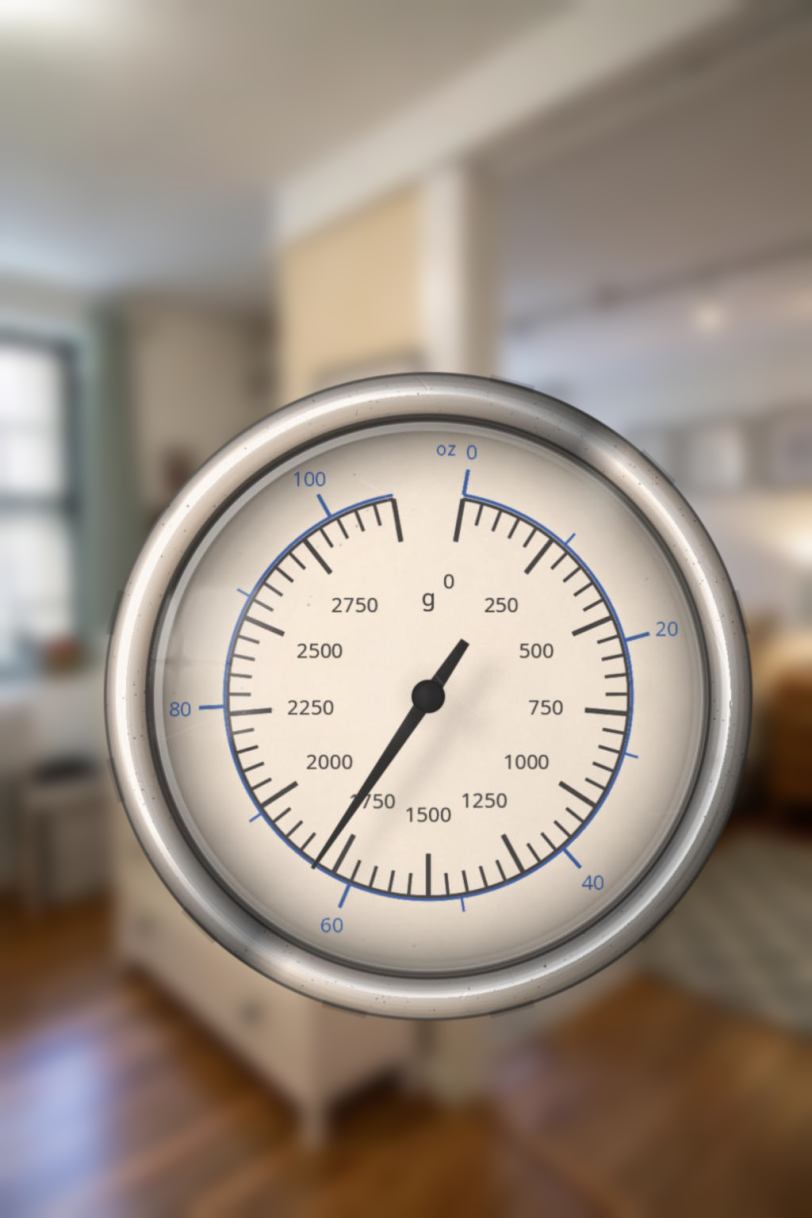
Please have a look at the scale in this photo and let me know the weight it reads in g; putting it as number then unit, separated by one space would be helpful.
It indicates 1800 g
